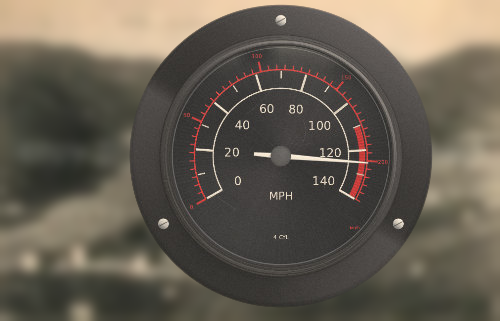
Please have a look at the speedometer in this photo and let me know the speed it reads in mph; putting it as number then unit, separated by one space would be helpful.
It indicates 125 mph
